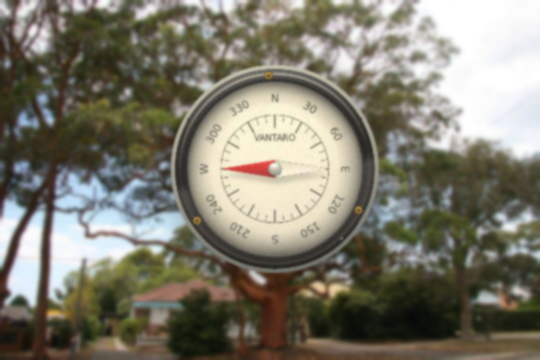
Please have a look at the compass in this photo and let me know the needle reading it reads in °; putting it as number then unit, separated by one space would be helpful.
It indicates 270 °
